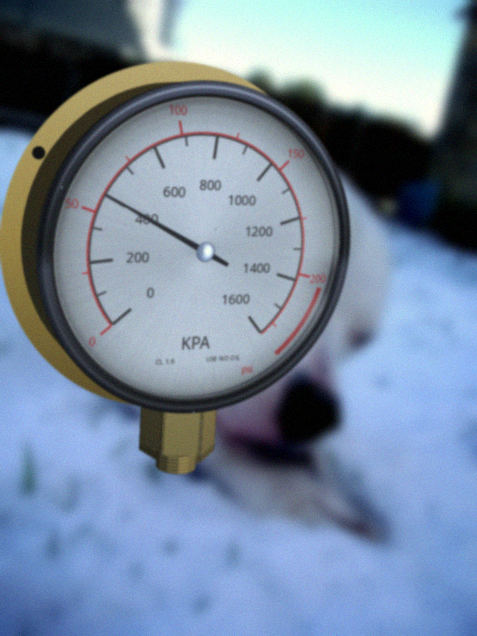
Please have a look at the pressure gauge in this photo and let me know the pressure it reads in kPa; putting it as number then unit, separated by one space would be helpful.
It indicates 400 kPa
